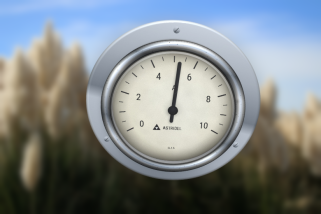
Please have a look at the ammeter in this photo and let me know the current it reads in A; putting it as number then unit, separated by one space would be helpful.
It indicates 5.25 A
